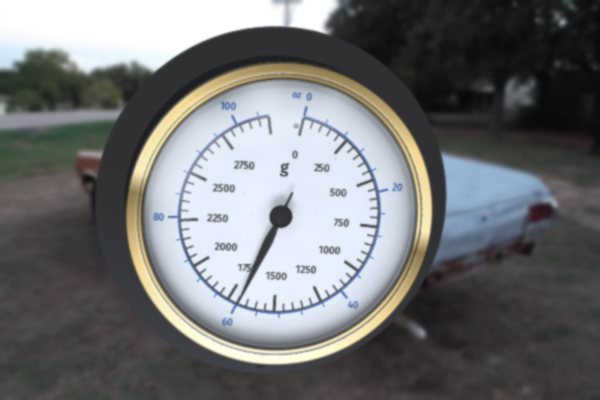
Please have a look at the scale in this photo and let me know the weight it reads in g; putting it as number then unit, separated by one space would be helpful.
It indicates 1700 g
